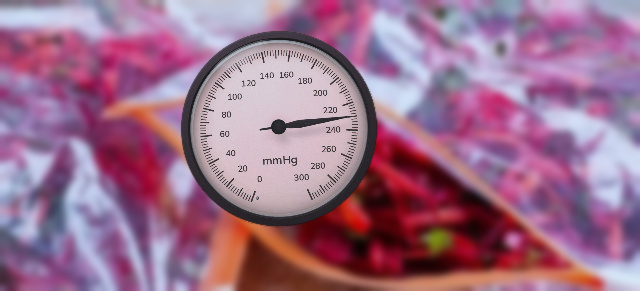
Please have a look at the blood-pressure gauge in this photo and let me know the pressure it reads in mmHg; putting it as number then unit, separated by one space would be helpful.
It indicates 230 mmHg
